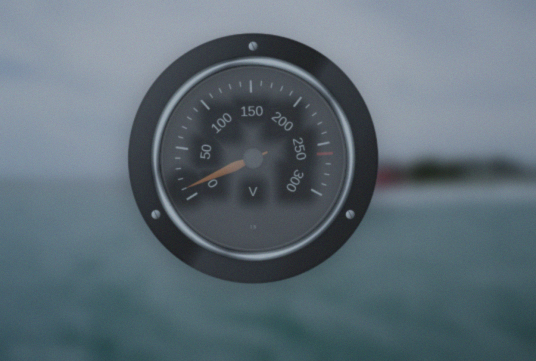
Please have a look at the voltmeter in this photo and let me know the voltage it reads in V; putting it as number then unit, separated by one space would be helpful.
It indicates 10 V
